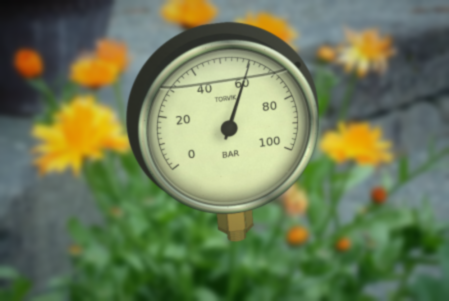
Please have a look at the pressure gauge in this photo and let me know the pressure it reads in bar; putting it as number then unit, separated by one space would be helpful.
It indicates 60 bar
